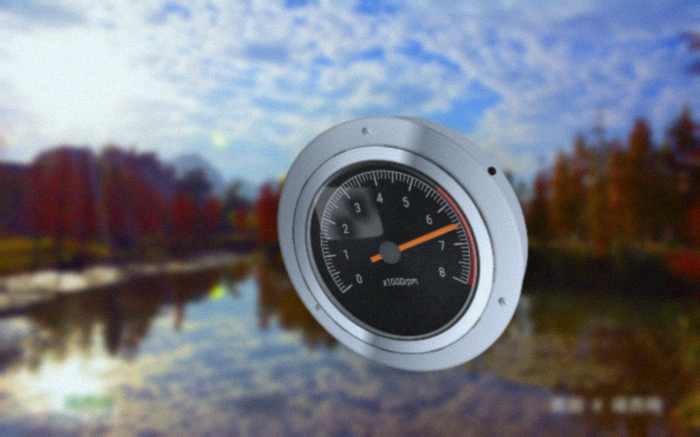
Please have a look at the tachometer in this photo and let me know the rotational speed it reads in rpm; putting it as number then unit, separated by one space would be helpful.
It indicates 6500 rpm
